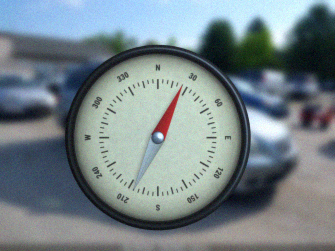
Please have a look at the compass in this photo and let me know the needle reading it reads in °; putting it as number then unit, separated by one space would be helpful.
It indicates 25 °
